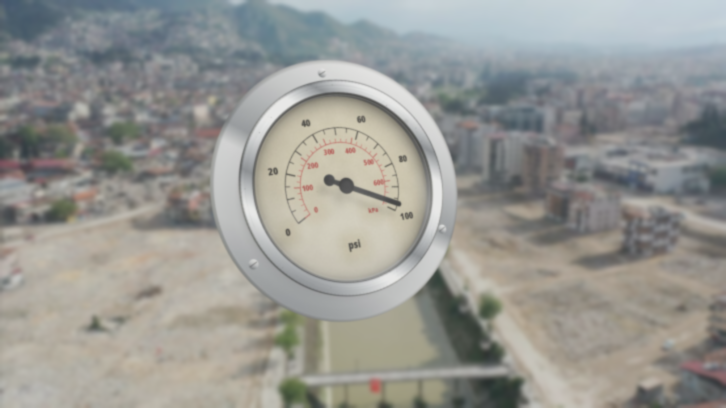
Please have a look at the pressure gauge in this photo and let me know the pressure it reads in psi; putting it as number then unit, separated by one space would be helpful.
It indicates 97.5 psi
